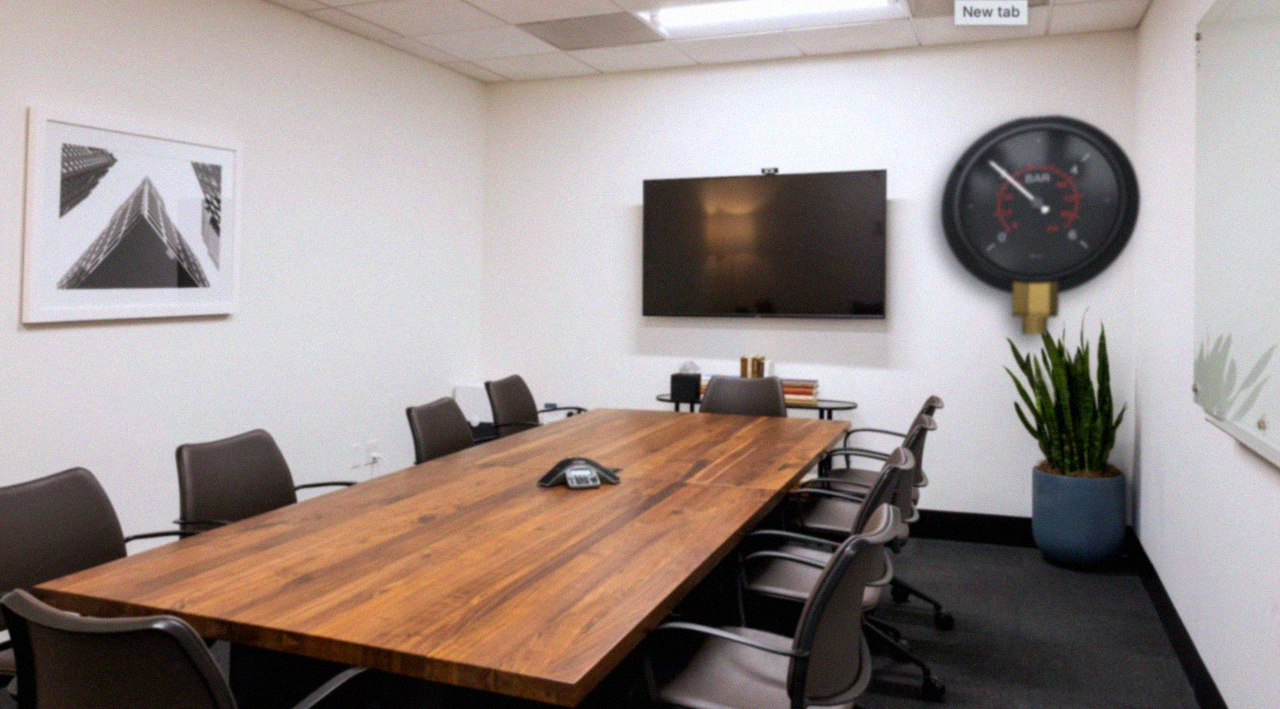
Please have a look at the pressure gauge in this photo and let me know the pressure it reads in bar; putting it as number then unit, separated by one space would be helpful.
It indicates 2 bar
